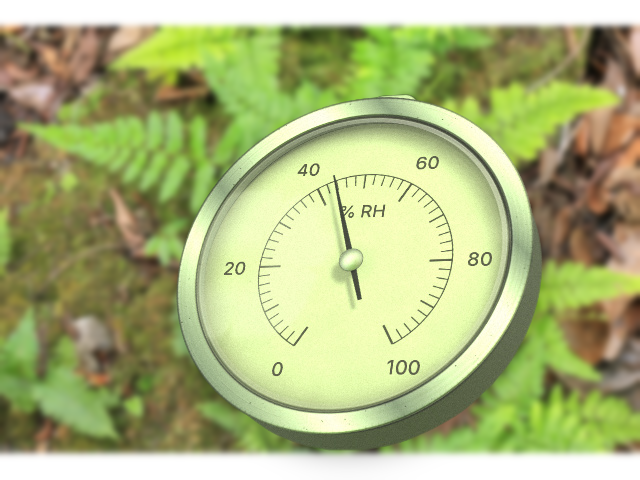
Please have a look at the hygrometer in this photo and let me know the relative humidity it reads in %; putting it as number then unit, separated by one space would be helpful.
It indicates 44 %
